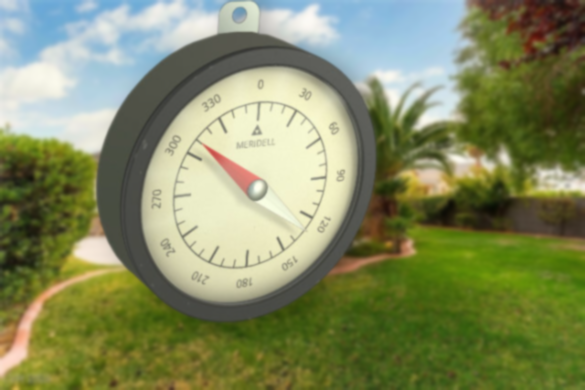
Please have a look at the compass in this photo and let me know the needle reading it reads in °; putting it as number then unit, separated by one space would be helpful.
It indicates 310 °
